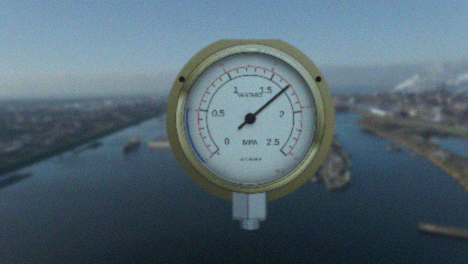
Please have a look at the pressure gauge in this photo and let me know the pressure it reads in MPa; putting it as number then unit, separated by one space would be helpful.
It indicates 1.7 MPa
